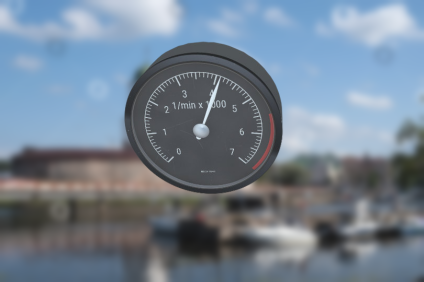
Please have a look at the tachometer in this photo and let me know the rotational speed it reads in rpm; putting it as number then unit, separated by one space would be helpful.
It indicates 4100 rpm
